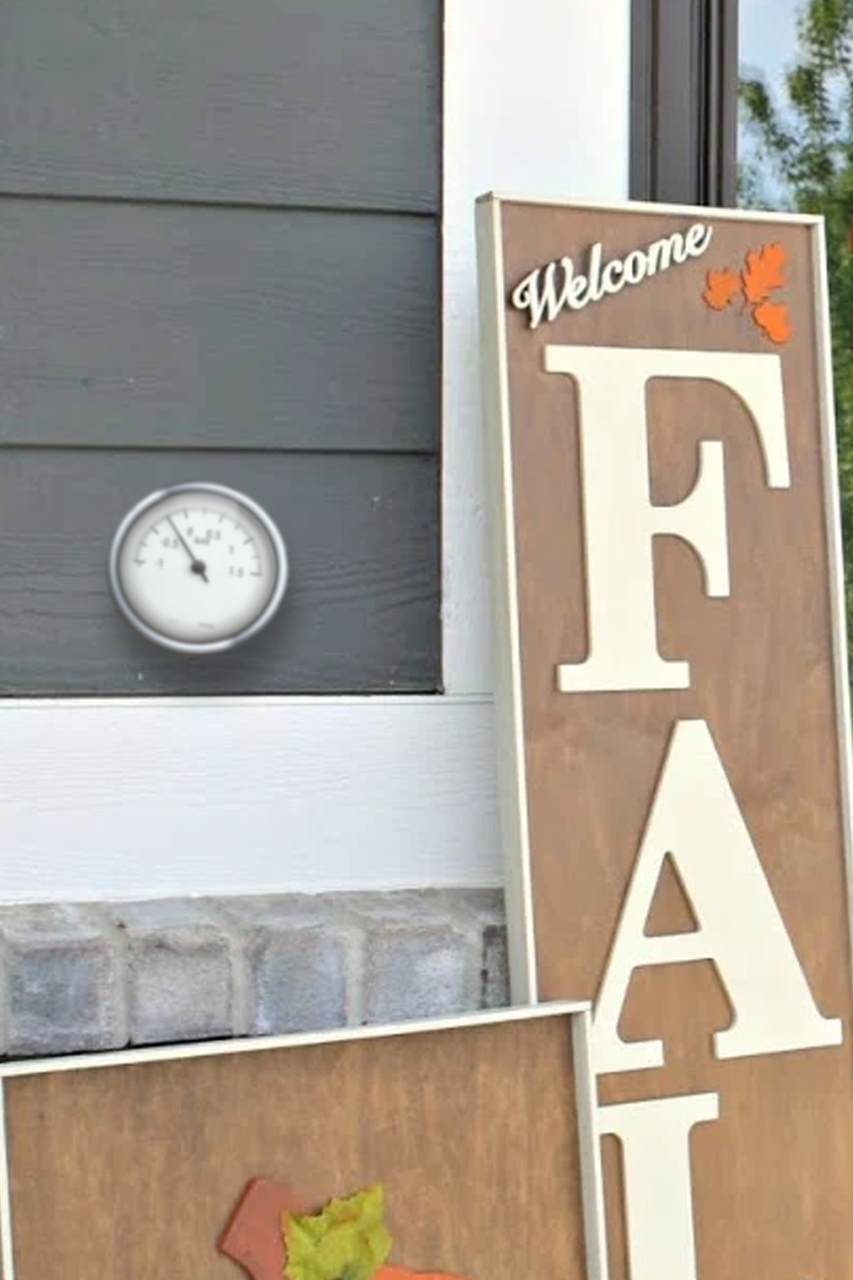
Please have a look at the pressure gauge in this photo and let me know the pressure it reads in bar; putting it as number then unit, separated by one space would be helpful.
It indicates -0.25 bar
